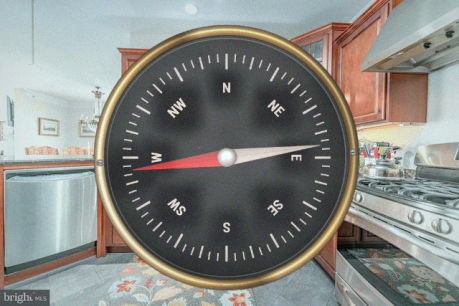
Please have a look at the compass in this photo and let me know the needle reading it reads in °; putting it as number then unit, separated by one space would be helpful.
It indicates 262.5 °
